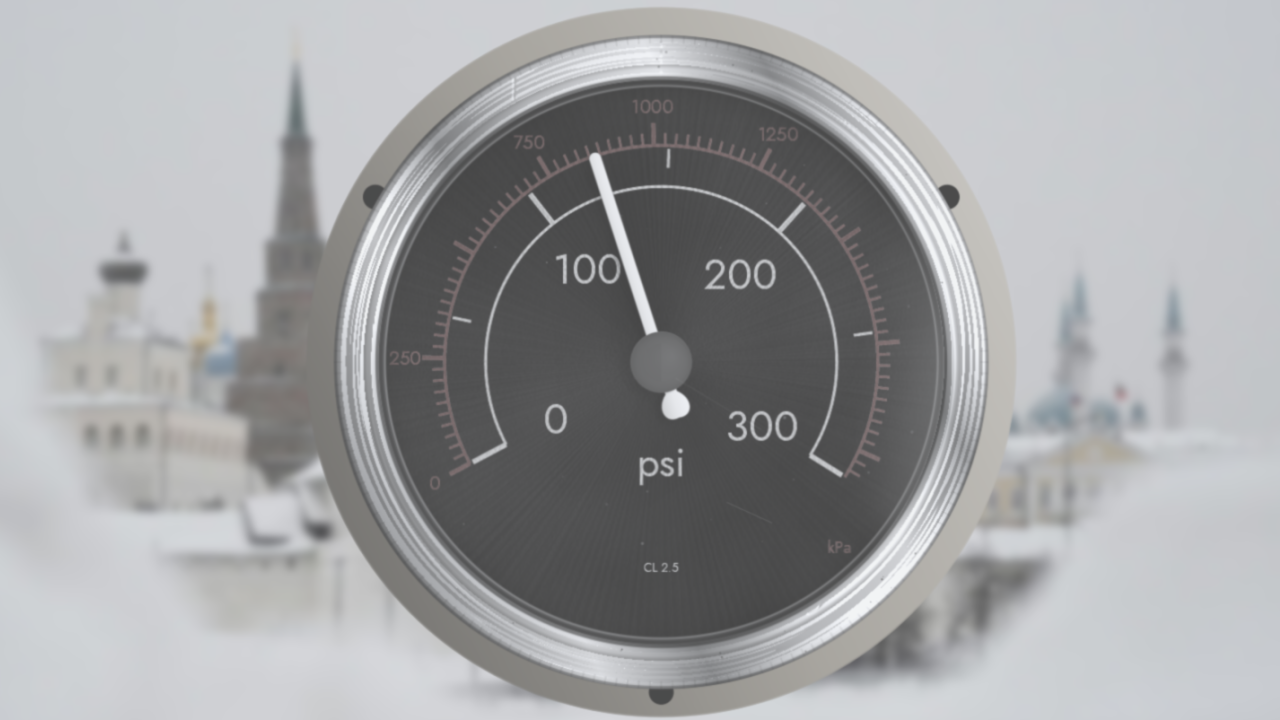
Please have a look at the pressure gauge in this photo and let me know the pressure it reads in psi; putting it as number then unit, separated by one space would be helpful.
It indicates 125 psi
